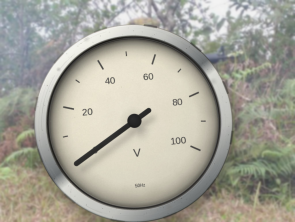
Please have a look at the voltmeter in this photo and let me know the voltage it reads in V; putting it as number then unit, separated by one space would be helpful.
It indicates 0 V
